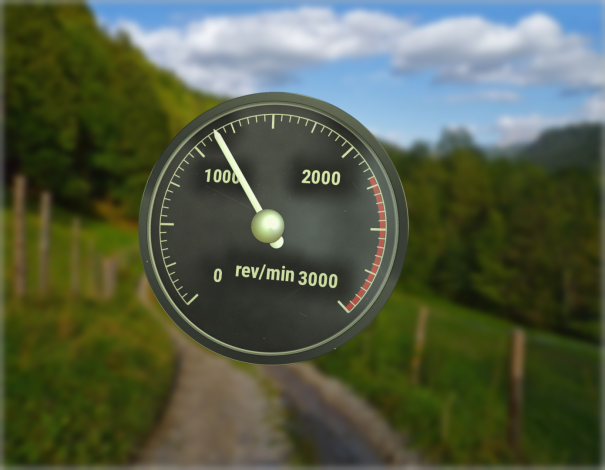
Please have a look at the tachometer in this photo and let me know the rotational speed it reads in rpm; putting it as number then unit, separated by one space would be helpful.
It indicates 1150 rpm
